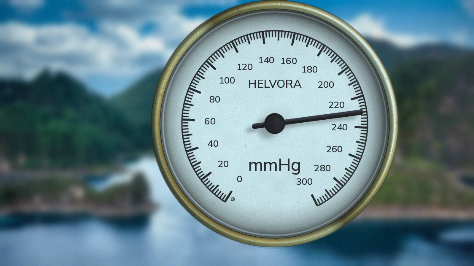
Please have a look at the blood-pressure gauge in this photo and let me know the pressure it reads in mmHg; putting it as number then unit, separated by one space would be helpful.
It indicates 230 mmHg
